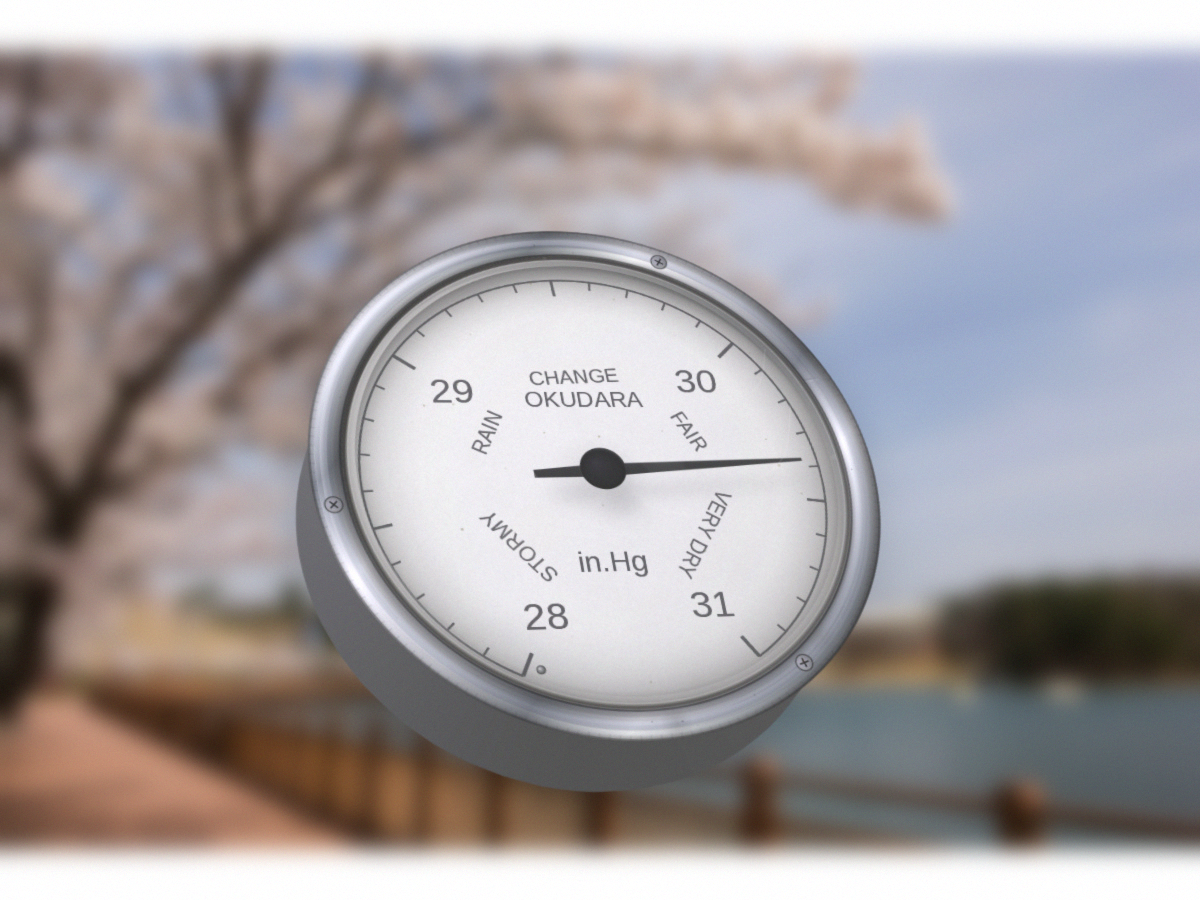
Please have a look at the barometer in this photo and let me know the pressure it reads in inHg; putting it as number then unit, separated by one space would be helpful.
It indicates 30.4 inHg
